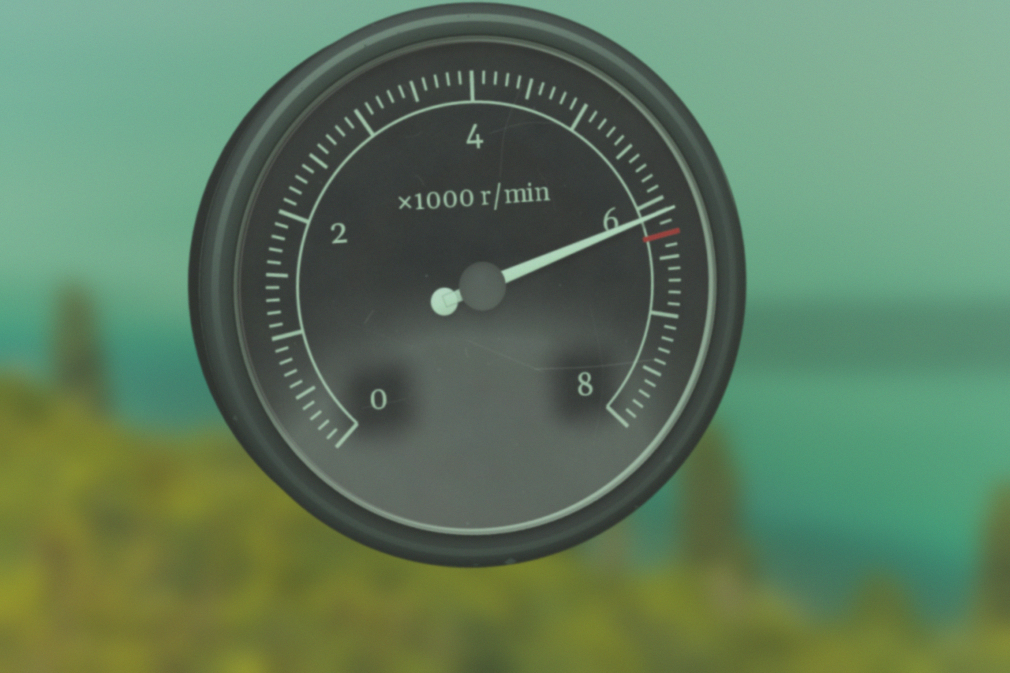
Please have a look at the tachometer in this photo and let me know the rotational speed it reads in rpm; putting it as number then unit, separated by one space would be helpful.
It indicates 6100 rpm
